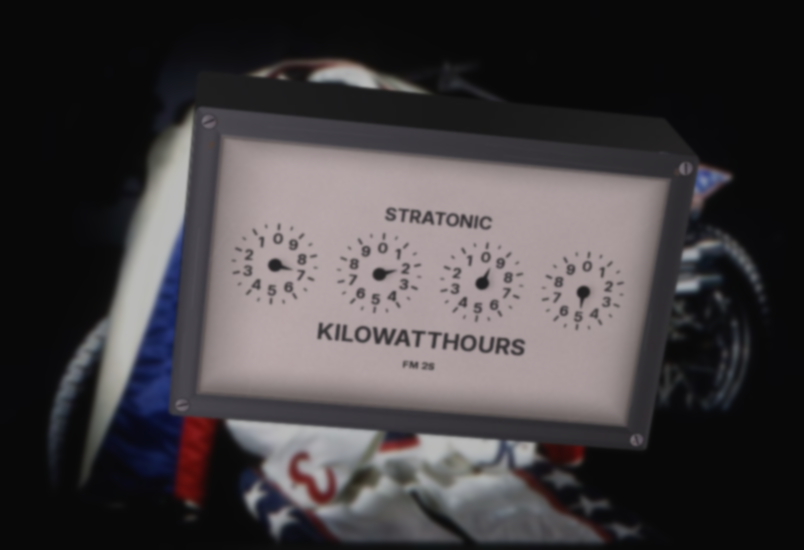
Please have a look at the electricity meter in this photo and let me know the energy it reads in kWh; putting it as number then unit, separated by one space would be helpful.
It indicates 7195 kWh
